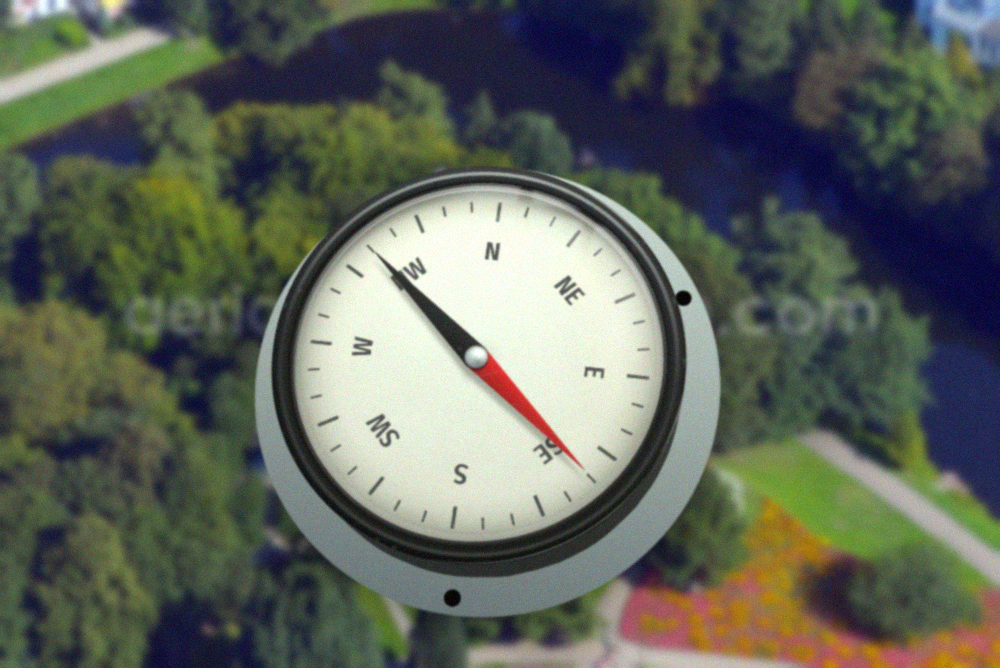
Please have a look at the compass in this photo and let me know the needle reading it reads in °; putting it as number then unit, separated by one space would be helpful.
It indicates 130 °
